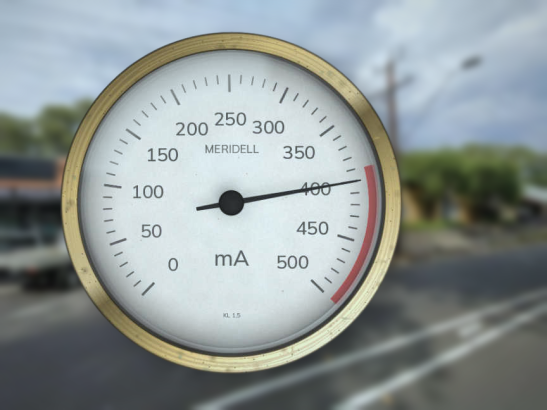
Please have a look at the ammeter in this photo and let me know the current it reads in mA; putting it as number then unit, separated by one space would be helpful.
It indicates 400 mA
